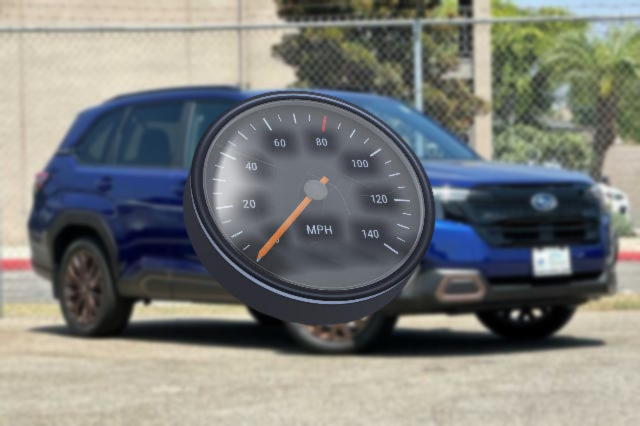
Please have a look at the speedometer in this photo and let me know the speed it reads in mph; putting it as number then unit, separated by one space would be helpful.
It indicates 0 mph
